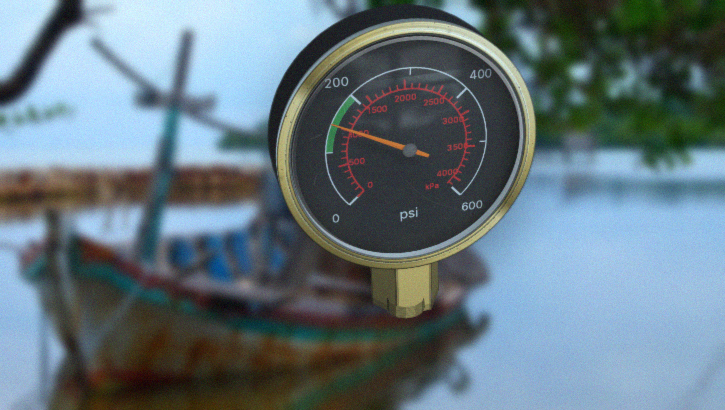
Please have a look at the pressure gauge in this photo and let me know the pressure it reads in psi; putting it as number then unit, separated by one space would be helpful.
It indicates 150 psi
